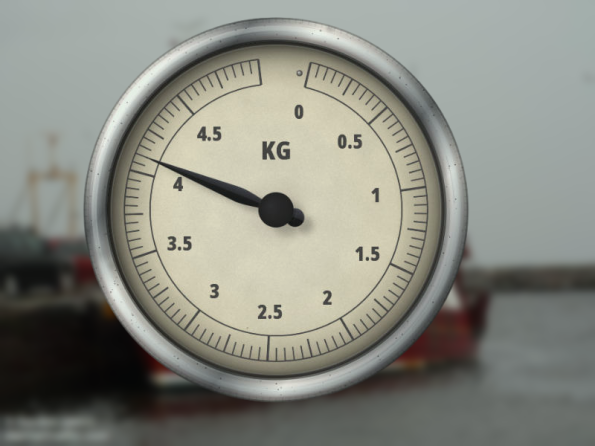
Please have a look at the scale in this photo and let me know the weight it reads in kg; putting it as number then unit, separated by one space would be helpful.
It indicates 4.1 kg
